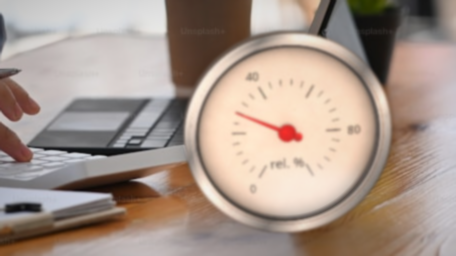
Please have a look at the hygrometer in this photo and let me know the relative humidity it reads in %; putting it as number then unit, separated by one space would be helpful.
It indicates 28 %
